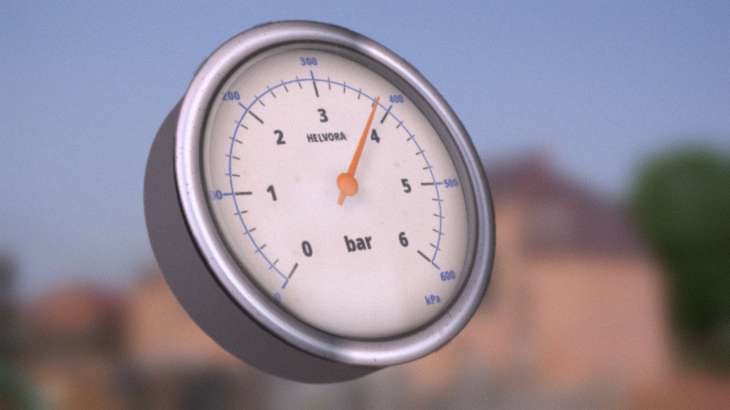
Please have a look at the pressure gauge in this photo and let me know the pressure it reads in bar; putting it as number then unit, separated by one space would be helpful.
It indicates 3.8 bar
